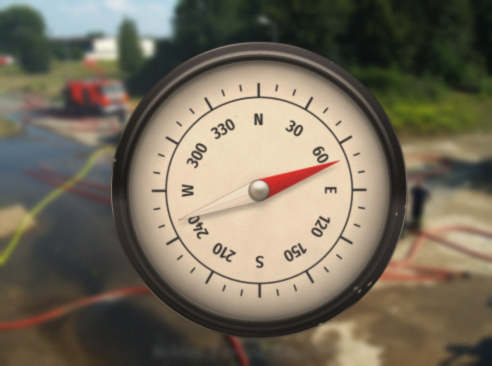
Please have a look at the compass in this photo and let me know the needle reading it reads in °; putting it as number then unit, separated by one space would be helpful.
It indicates 70 °
